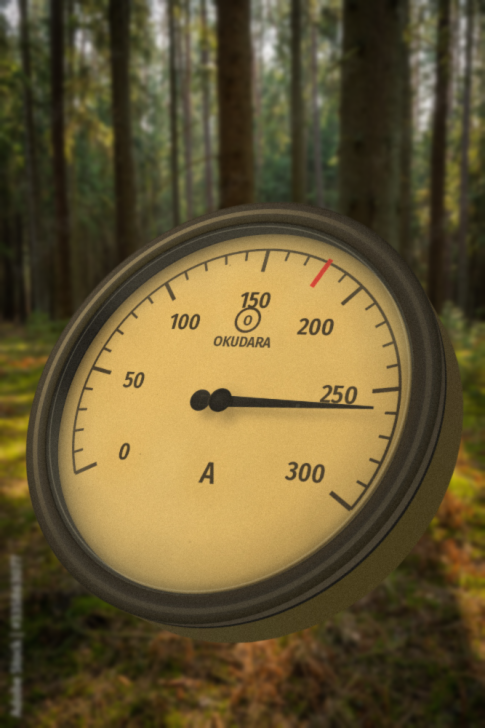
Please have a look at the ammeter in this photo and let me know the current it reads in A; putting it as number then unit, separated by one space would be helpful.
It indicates 260 A
